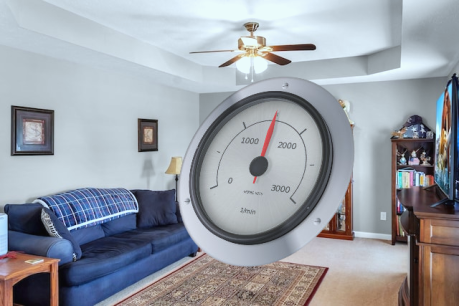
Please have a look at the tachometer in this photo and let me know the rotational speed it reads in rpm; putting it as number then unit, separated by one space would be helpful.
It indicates 1500 rpm
